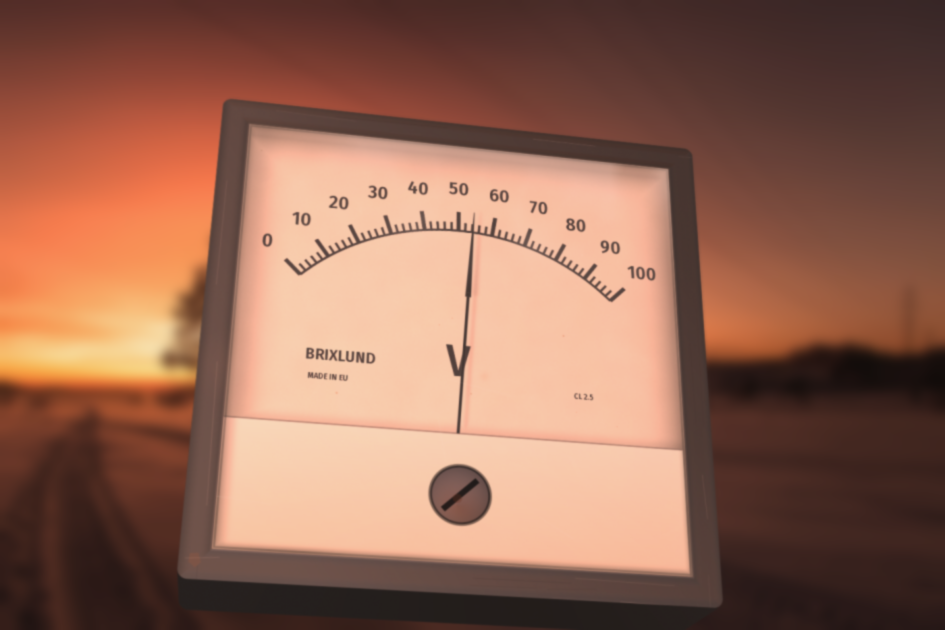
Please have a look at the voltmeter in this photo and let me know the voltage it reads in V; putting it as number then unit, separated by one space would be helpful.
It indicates 54 V
